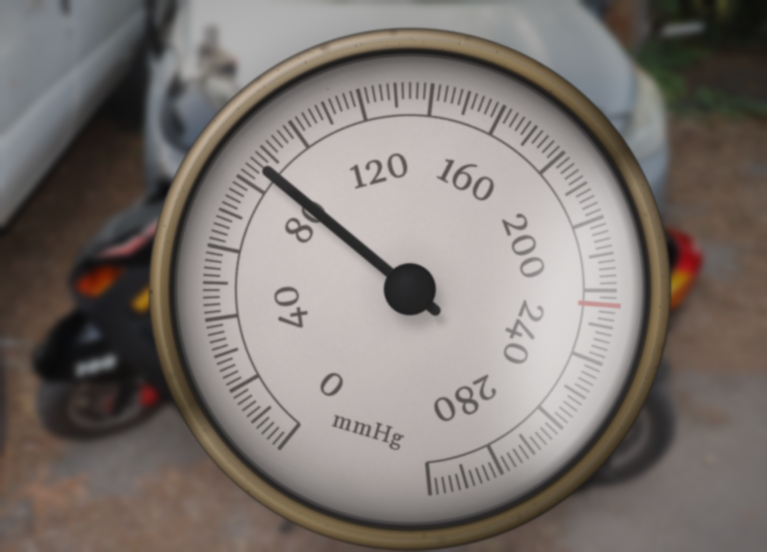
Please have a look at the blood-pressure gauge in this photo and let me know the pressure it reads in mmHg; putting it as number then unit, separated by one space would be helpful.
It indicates 86 mmHg
